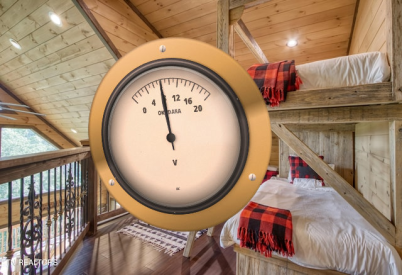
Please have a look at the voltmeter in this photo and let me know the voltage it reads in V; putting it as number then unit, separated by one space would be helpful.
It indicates 8 V
